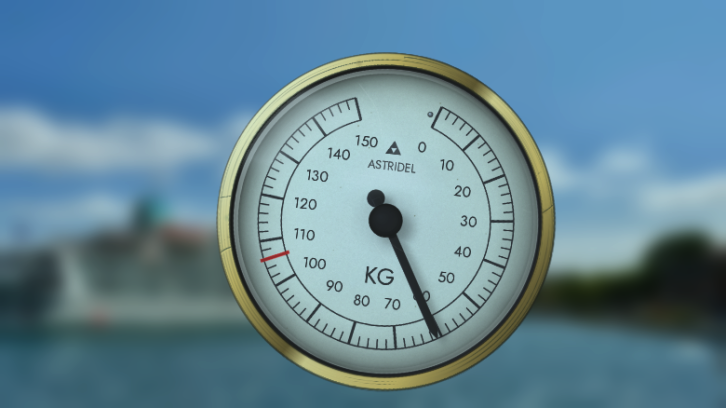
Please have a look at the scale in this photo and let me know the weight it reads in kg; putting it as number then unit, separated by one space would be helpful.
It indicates 61 kg
